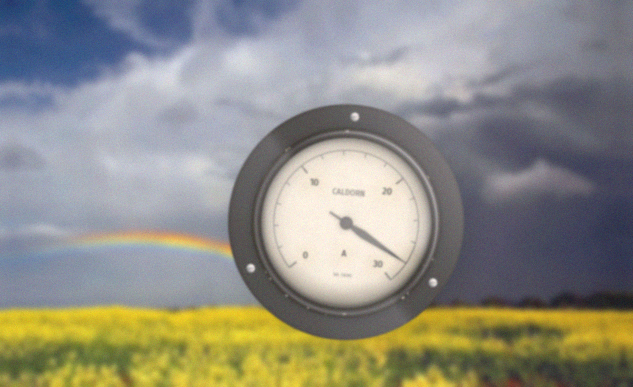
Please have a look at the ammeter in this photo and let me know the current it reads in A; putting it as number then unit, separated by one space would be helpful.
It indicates 28 A
